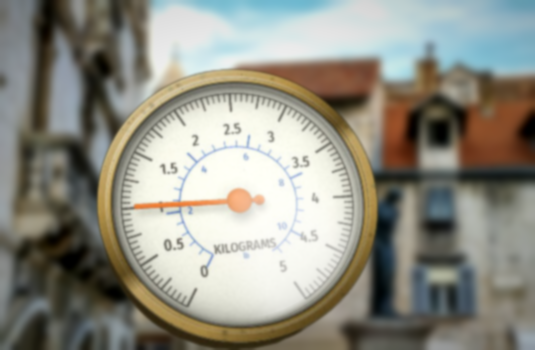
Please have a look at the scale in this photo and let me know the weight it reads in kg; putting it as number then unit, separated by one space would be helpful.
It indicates 1 kg
